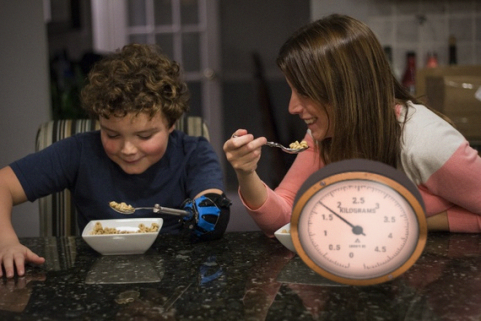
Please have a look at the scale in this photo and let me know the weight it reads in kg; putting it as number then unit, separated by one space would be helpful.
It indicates 1.75 kg
